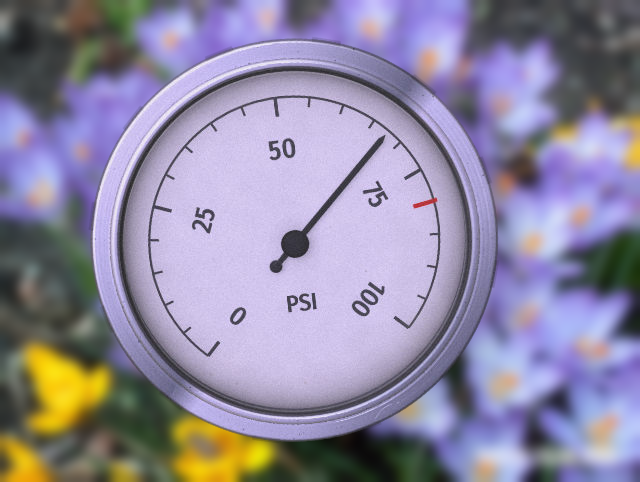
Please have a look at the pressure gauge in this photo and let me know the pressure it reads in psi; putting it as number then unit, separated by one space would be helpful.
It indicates 67.5 psi
